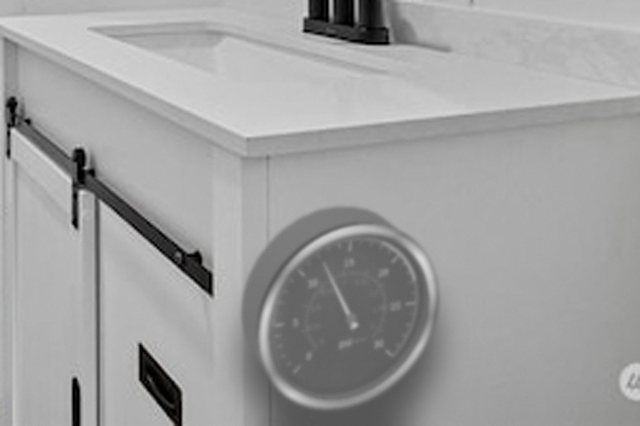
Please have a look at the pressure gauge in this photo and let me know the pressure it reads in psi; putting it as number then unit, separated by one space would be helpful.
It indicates 12 psi
